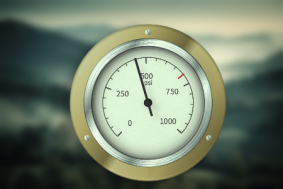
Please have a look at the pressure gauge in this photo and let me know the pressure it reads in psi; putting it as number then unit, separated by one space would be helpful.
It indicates 450 psi
